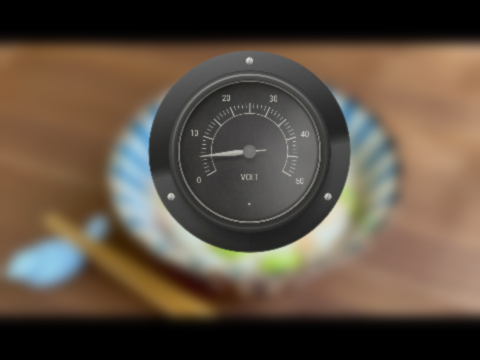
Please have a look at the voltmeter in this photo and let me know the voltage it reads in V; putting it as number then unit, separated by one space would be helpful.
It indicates 5 V
